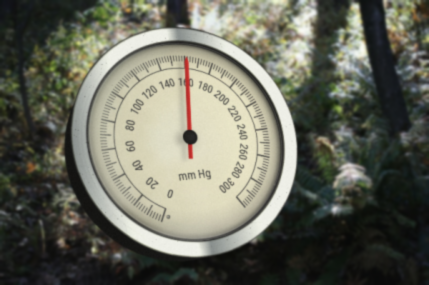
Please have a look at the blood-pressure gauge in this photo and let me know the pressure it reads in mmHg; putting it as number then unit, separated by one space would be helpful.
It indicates 160 mmHg
